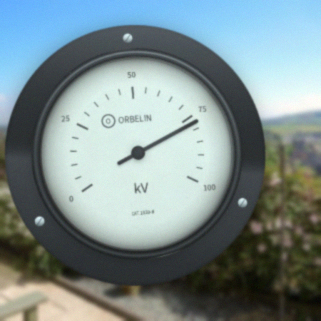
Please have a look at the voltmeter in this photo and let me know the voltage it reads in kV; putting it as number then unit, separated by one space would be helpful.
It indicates 77.5 kV
